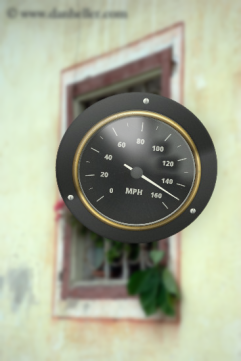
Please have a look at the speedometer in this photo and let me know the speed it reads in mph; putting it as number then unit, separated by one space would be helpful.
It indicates 150 mph
